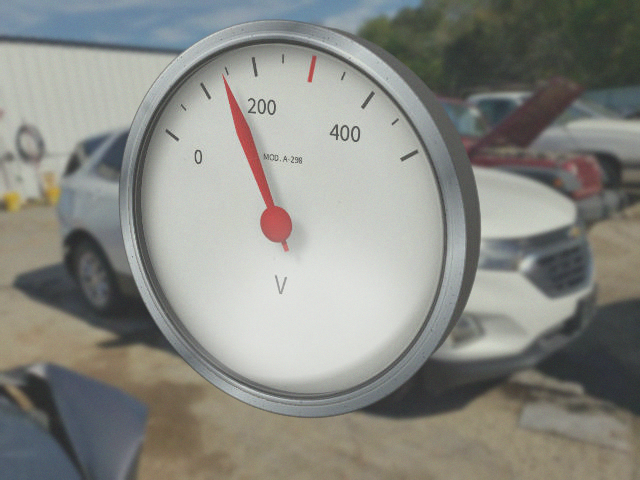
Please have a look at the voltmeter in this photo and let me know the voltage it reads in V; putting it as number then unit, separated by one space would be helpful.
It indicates 150 V
